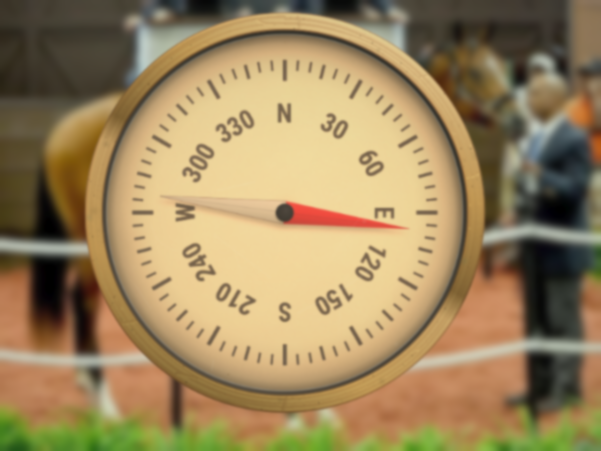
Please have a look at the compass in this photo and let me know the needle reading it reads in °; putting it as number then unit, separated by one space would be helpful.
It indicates 97.5 °
